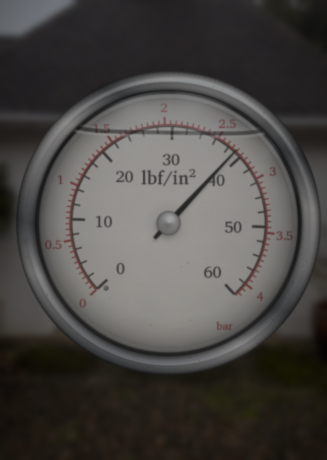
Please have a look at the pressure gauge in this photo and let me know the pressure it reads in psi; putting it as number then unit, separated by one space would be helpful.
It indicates 39 psi
